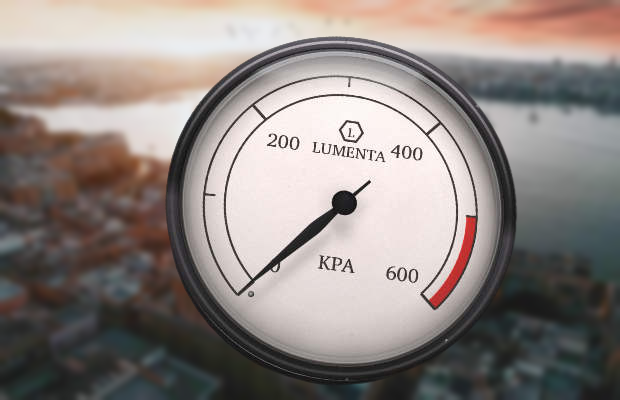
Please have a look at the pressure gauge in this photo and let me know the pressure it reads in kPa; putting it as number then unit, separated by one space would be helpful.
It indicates 0 kPa
